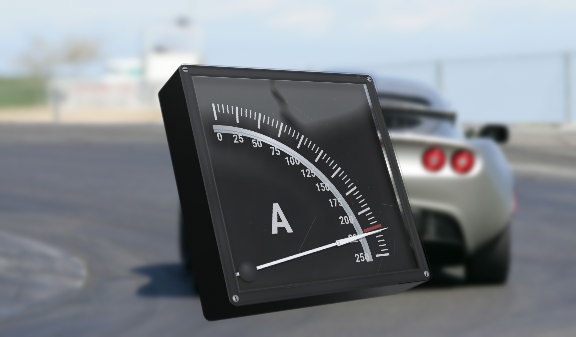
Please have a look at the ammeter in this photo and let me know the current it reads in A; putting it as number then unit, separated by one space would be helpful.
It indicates 225 A
